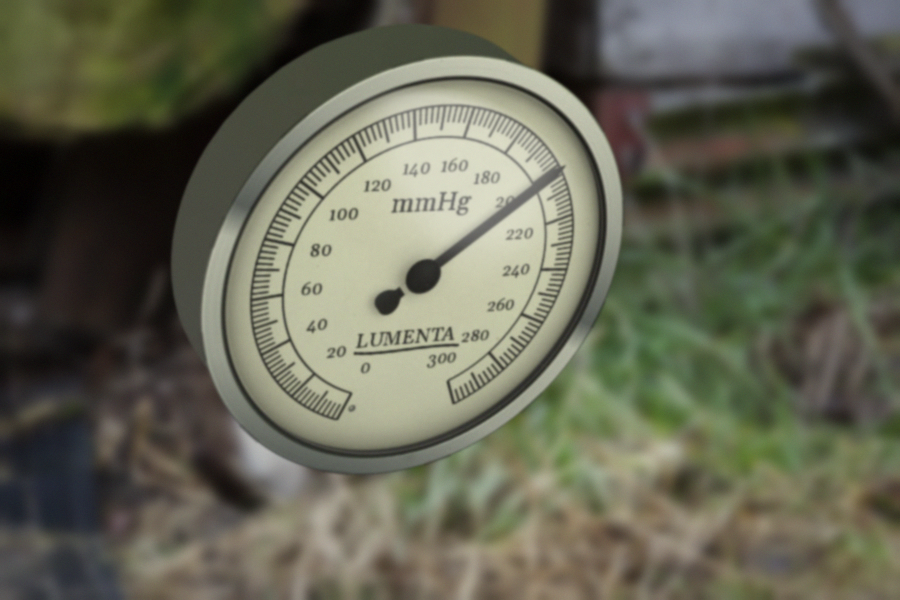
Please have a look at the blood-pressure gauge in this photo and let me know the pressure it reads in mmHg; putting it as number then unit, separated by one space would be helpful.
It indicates 200 mmHg
